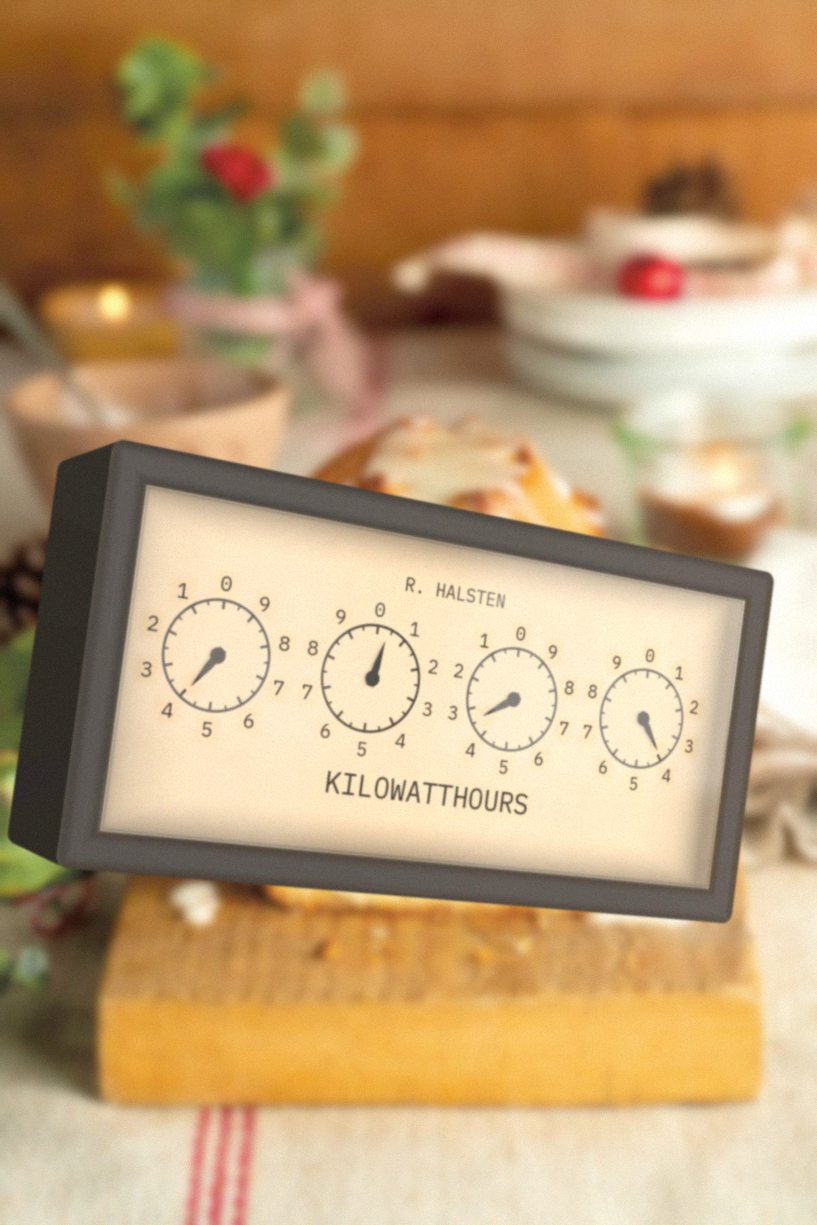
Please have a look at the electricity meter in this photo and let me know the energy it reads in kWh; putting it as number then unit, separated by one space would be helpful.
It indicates 4034 kWh
